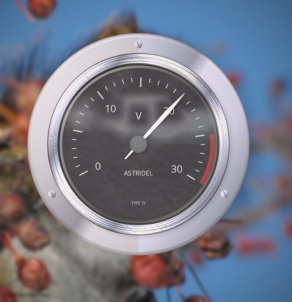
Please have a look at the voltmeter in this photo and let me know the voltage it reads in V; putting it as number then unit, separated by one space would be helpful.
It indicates 20 V
